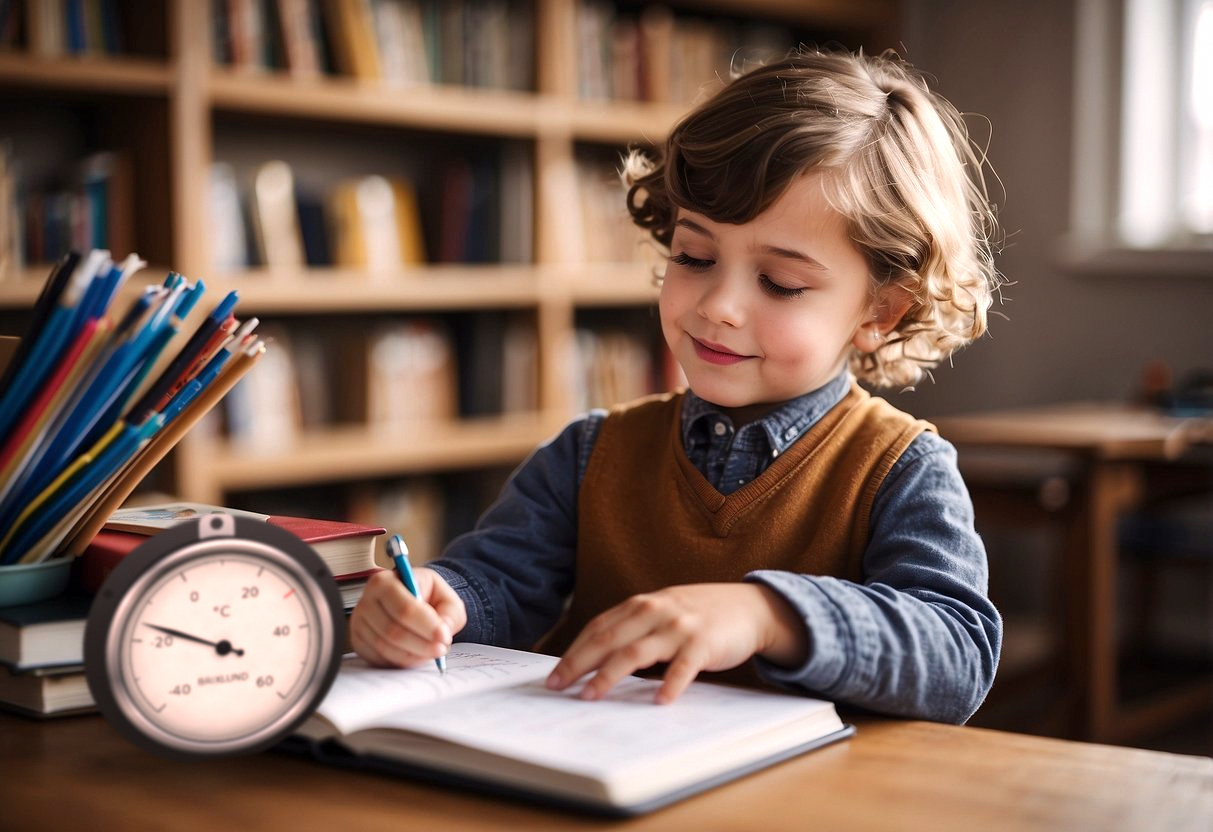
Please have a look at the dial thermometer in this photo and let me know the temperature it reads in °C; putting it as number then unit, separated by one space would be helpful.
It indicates -15 °C
